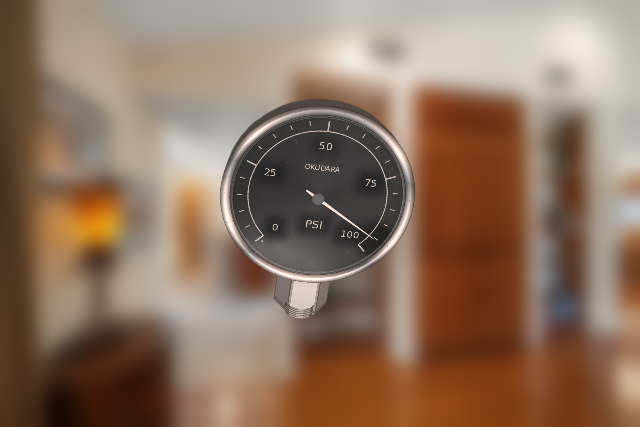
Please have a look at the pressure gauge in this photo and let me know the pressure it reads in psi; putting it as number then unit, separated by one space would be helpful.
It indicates 95 psi
